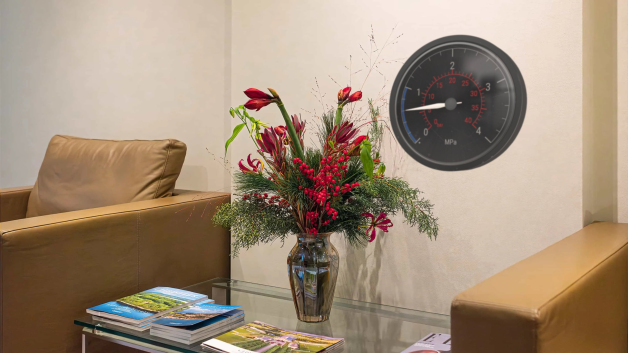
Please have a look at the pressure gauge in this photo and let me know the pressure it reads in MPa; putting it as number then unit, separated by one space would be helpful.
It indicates 0.6 MPa
